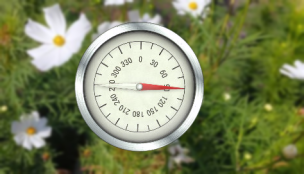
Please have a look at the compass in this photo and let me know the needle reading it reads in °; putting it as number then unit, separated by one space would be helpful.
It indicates 90 °
